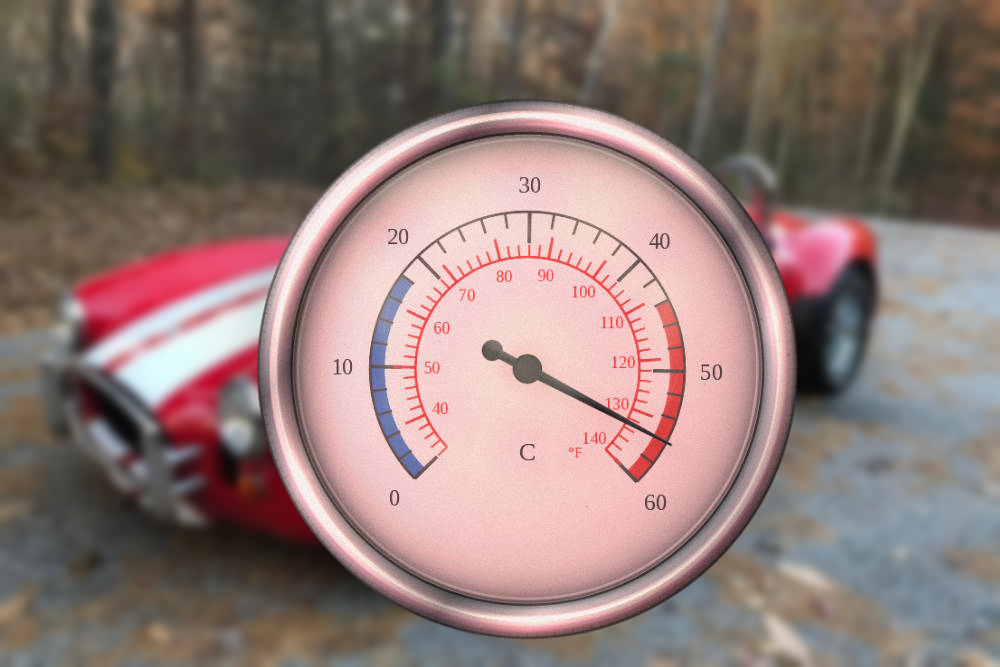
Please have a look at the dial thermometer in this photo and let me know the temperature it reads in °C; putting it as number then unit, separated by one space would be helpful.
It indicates 56 °C
